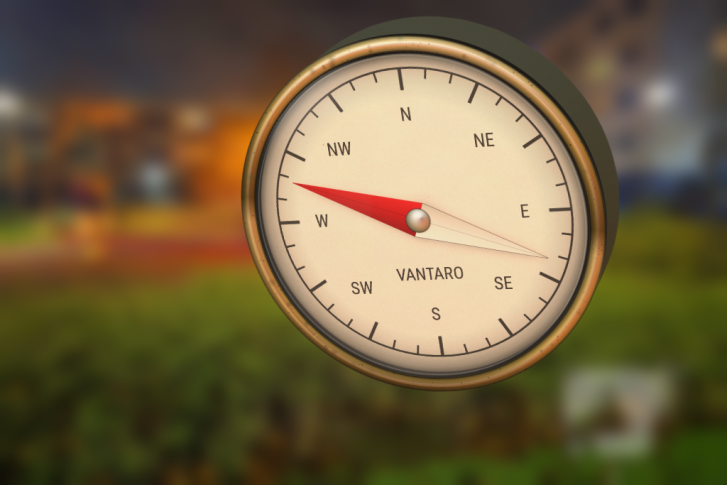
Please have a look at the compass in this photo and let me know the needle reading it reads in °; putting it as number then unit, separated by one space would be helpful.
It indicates 290 °
